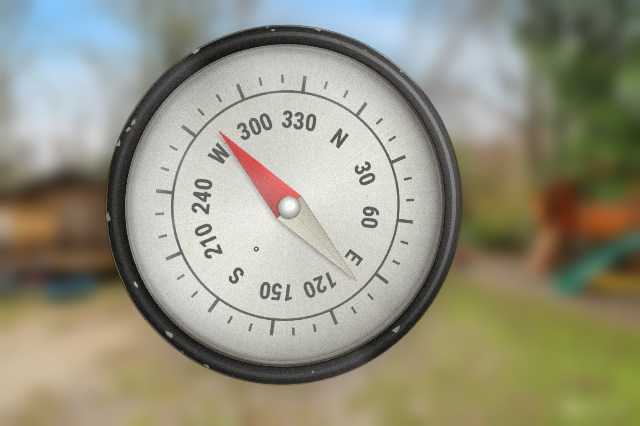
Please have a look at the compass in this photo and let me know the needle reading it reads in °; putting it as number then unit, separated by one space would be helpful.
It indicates 280 °
